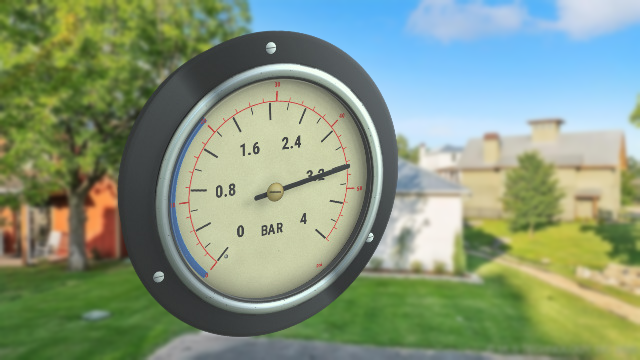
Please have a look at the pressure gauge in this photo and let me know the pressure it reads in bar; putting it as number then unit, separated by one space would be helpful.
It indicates 3.2 bar
